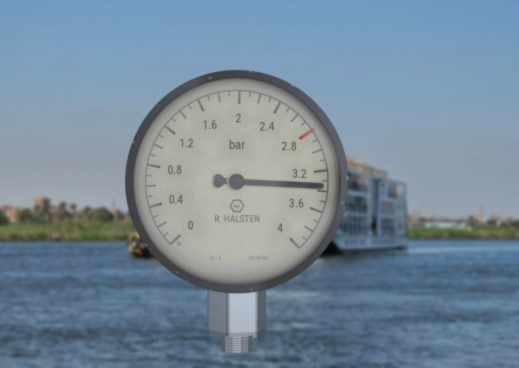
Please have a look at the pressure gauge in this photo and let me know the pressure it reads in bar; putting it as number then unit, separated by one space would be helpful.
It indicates 3.35 bar
